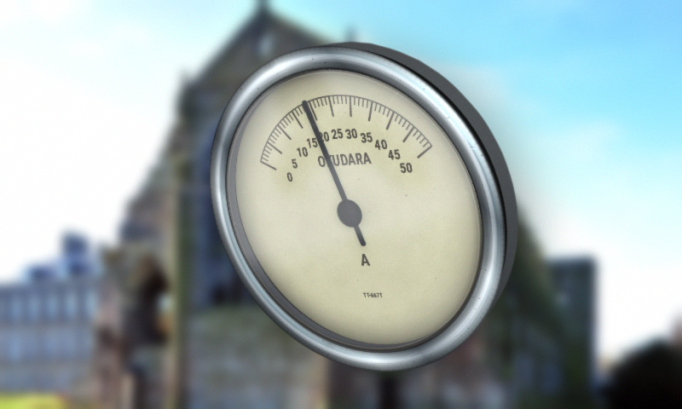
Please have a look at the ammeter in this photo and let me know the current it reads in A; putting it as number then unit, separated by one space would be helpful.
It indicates 20 A
